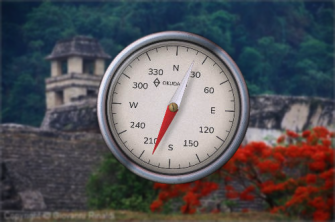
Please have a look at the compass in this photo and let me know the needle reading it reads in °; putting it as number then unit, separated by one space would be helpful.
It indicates 200 °
